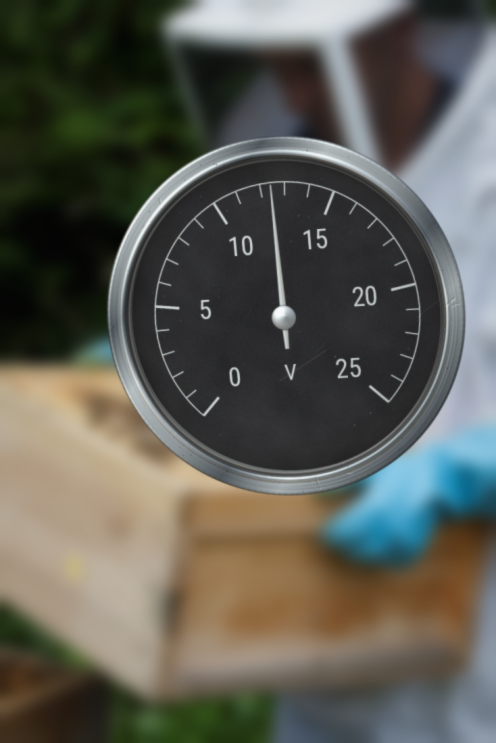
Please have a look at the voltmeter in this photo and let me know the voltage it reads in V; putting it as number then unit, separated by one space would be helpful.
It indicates 12.5 V
